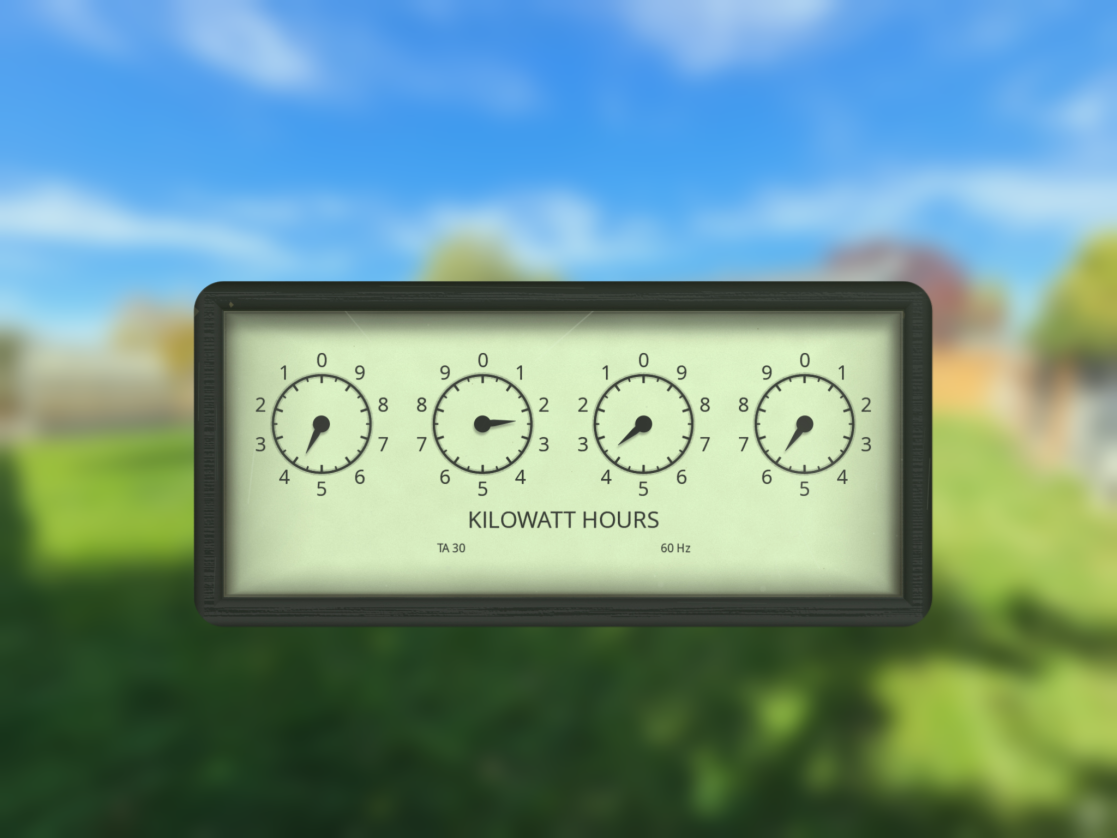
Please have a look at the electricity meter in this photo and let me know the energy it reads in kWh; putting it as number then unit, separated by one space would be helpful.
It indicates 4236 kWh
